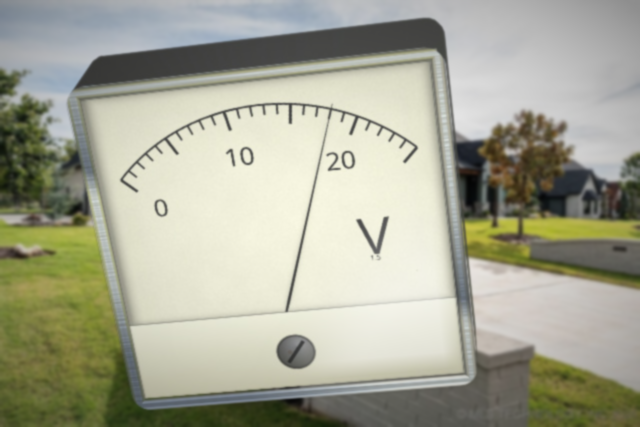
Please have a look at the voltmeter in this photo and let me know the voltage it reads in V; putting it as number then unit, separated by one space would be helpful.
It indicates 18 V
